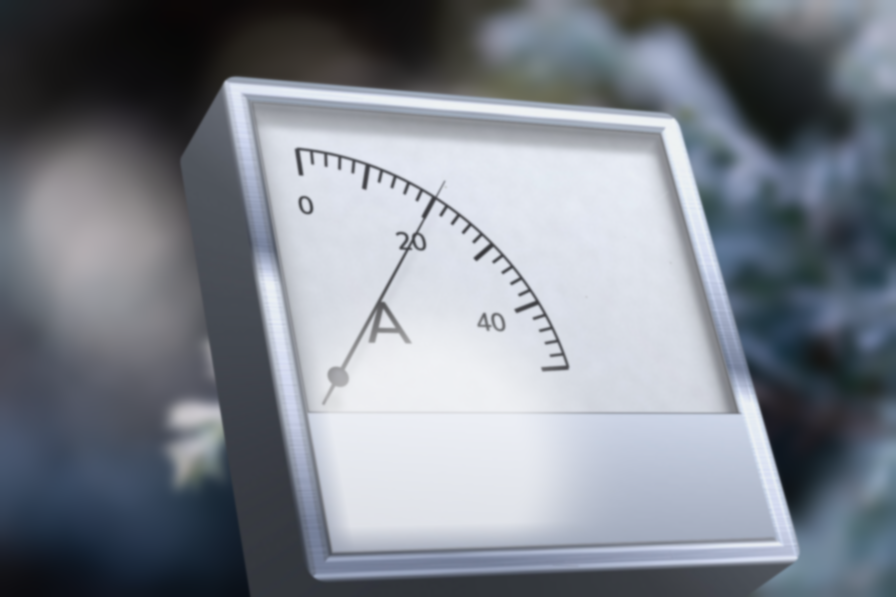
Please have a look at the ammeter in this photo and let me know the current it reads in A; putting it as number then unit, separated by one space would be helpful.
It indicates 20 A
